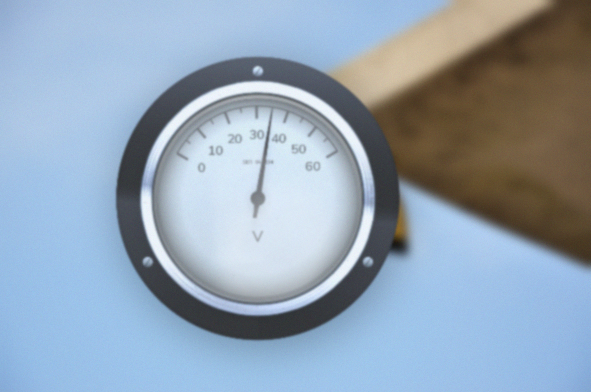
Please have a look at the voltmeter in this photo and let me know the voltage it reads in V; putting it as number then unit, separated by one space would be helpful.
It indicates 35 V
